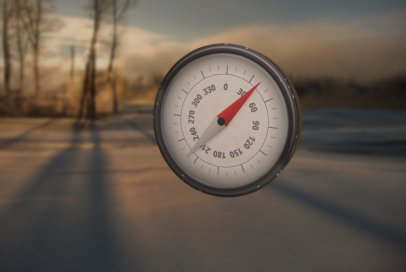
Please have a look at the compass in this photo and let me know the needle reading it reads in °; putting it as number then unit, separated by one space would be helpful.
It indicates 40 °
